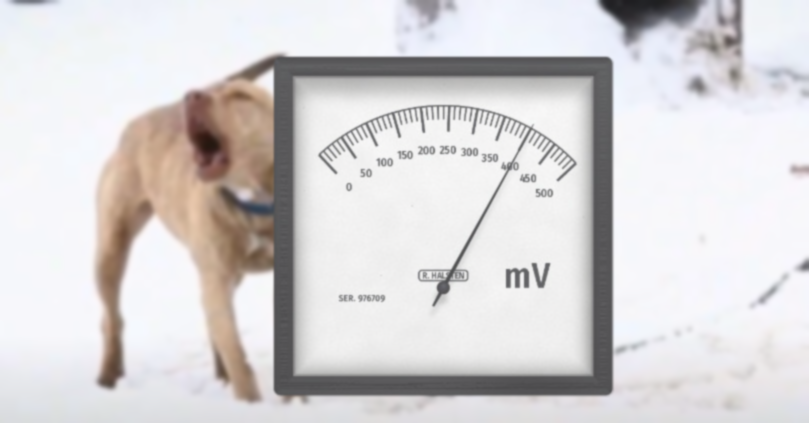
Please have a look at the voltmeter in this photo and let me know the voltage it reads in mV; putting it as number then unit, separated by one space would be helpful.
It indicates 400 mV
